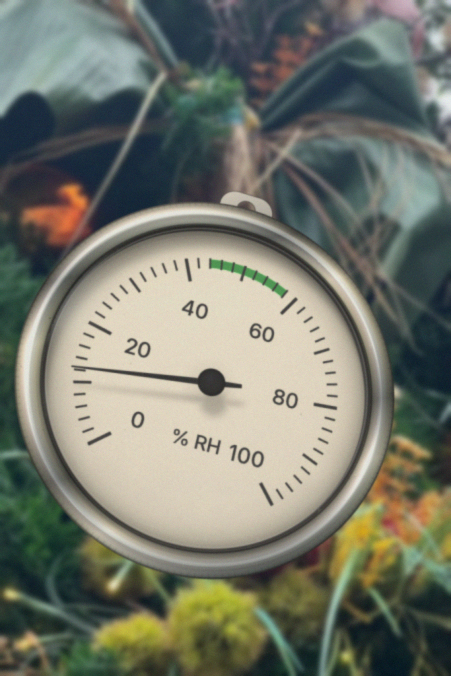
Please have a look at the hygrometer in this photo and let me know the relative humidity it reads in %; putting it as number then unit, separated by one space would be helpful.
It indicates 12 %
